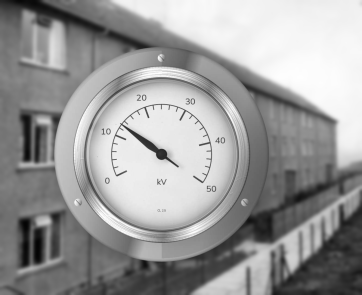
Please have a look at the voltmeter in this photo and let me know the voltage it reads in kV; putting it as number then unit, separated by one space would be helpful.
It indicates 13 kV
